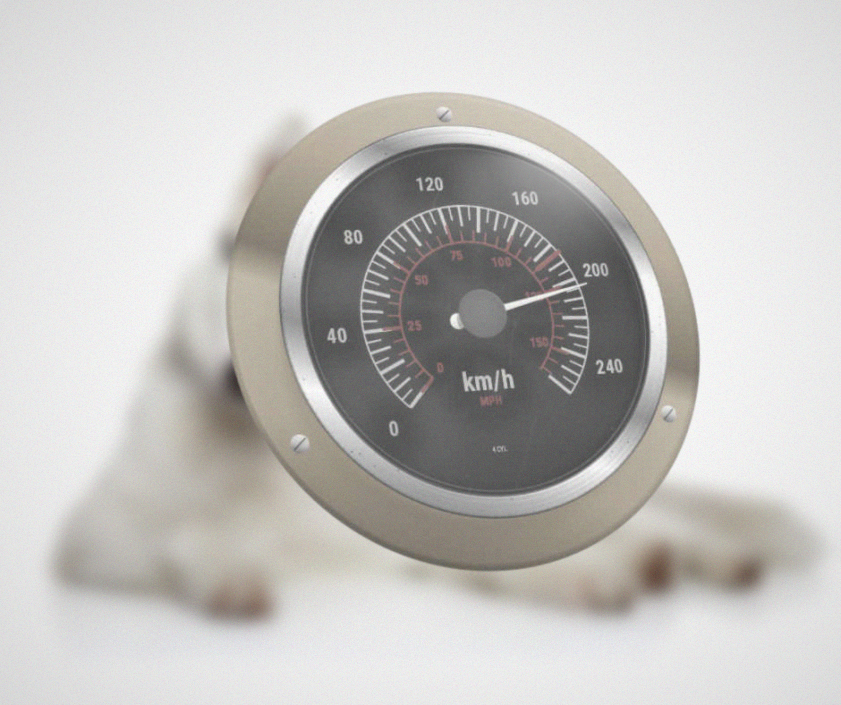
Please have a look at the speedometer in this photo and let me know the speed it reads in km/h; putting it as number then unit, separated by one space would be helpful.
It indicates 205 km/h
